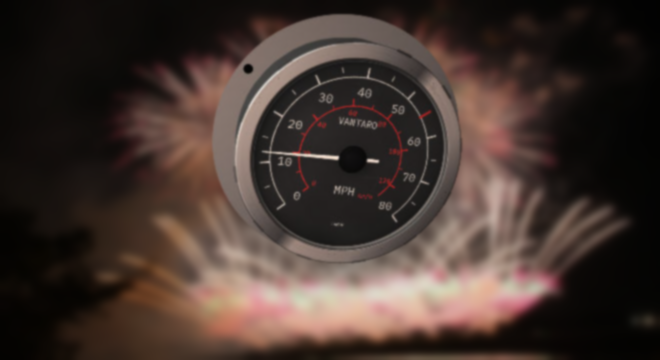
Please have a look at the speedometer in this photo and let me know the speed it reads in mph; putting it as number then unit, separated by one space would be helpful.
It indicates 12.5 mph
